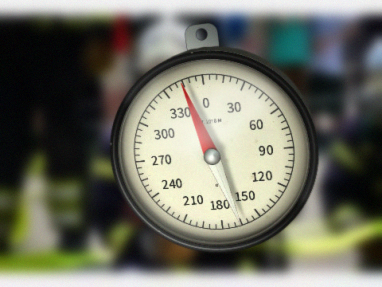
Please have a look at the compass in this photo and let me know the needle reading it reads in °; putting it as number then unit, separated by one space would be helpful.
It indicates 345 °
